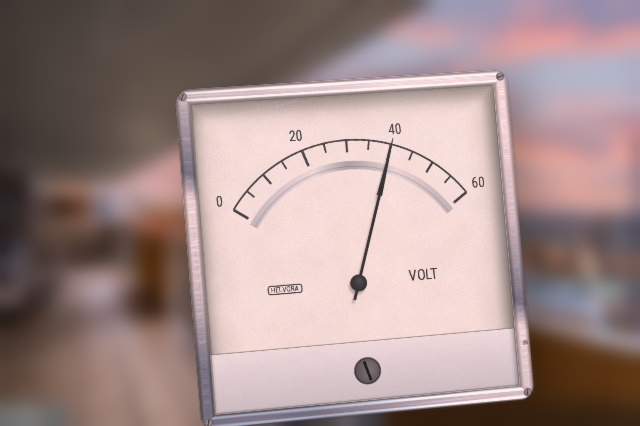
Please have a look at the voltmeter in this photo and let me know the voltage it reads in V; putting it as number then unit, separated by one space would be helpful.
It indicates 40 V
